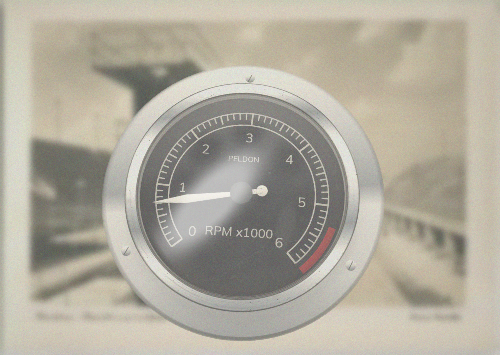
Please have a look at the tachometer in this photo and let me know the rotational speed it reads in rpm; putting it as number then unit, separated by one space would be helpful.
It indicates 700 rpm
